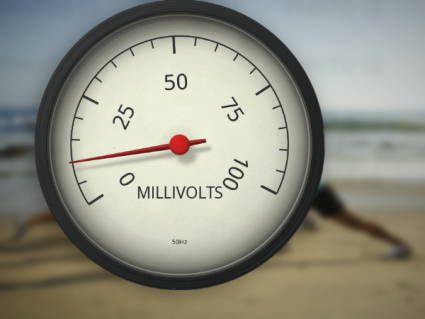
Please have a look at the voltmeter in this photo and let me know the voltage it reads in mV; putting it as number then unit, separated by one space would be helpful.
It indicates 10 mV
